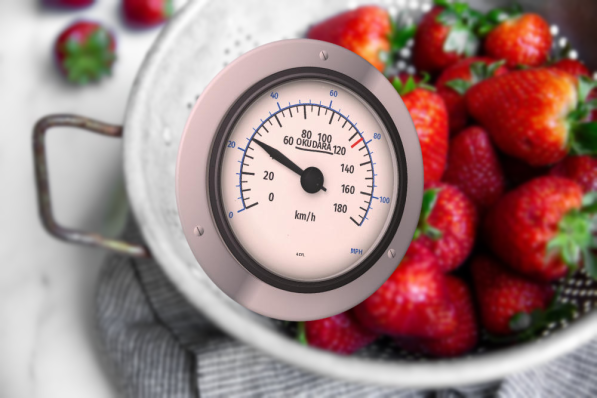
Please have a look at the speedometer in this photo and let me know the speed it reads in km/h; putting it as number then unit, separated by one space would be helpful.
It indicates 40 km/h
